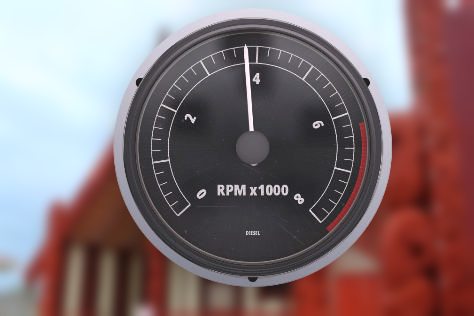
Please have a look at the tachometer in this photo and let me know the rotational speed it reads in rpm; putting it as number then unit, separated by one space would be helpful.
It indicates 3800 rpm
